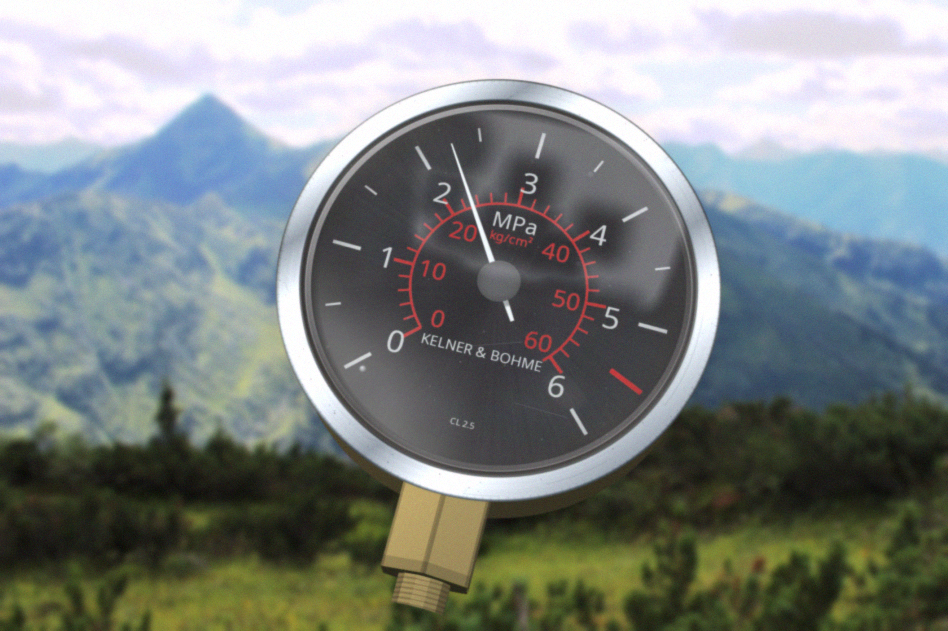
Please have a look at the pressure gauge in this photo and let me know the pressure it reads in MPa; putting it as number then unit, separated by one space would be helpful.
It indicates 2.25 MPa
